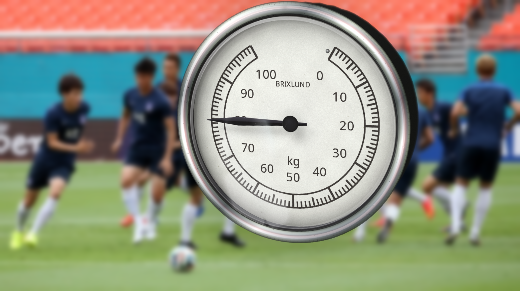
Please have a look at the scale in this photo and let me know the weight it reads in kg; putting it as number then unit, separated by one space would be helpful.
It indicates 80 kg
